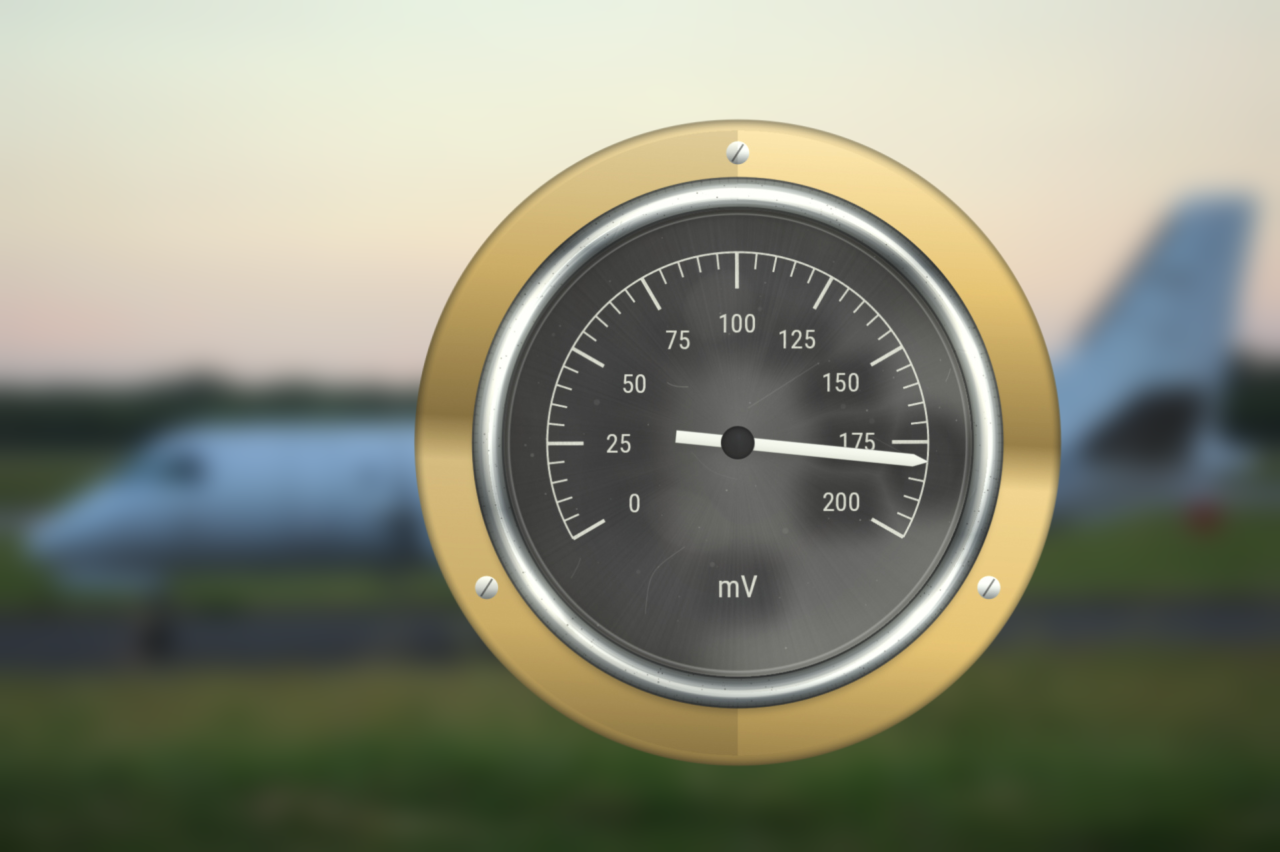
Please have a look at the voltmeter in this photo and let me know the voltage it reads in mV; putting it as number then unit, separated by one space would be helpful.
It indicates 180 mV
